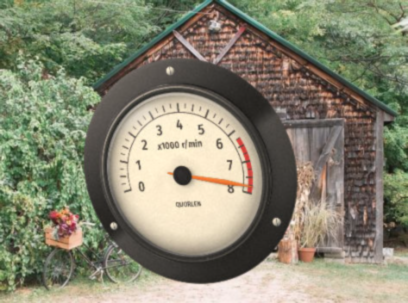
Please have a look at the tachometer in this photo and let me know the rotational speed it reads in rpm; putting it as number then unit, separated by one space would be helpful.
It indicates 7750 rpm
